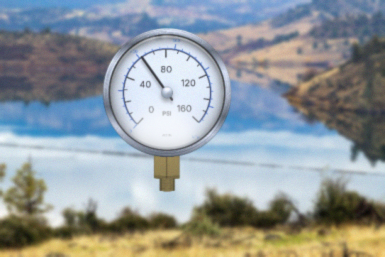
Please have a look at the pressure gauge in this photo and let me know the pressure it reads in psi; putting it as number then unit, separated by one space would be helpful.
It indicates 60 psi
